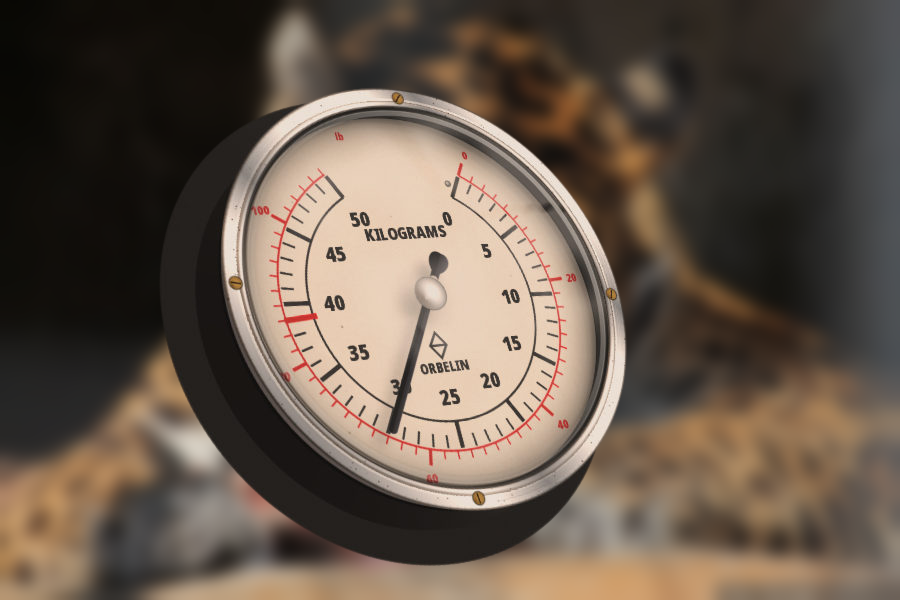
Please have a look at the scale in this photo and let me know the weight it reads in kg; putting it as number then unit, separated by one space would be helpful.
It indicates 30 kg
